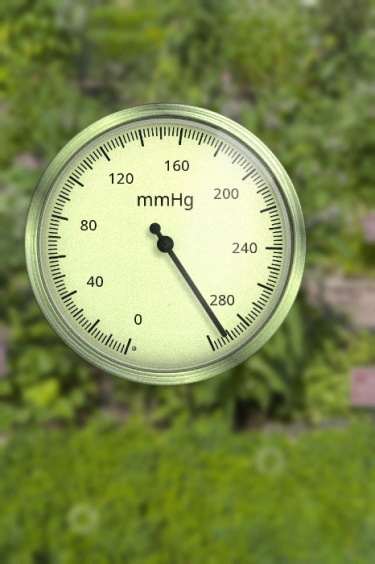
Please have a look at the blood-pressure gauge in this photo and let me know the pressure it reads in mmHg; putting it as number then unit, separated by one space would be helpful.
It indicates 292 mmHg
